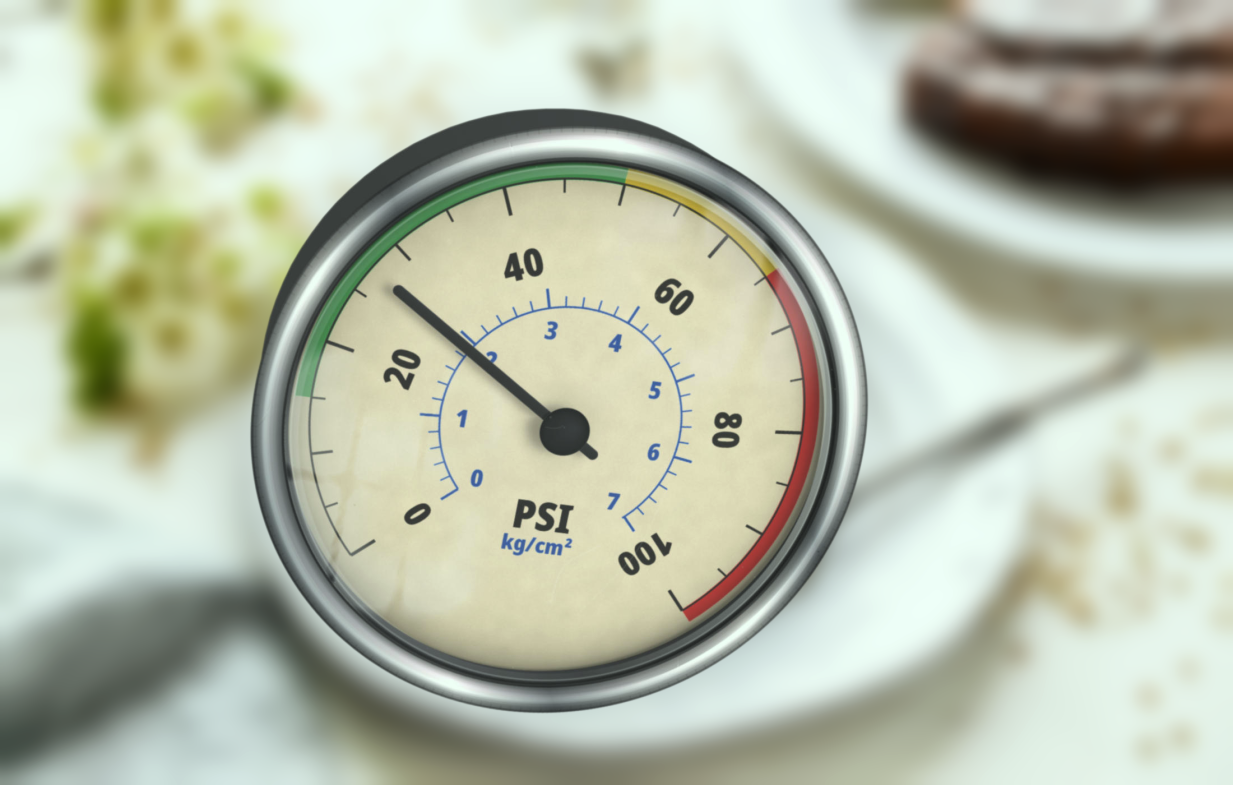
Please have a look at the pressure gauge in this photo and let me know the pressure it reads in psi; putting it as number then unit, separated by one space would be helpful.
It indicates 27.5 psi
